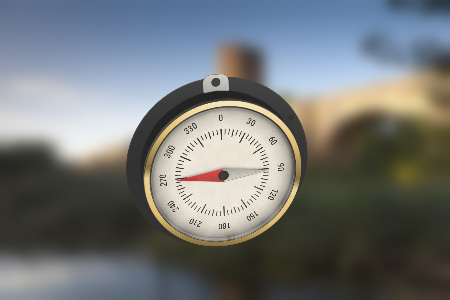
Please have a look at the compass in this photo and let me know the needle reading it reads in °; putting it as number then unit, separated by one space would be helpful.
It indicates 270 °
